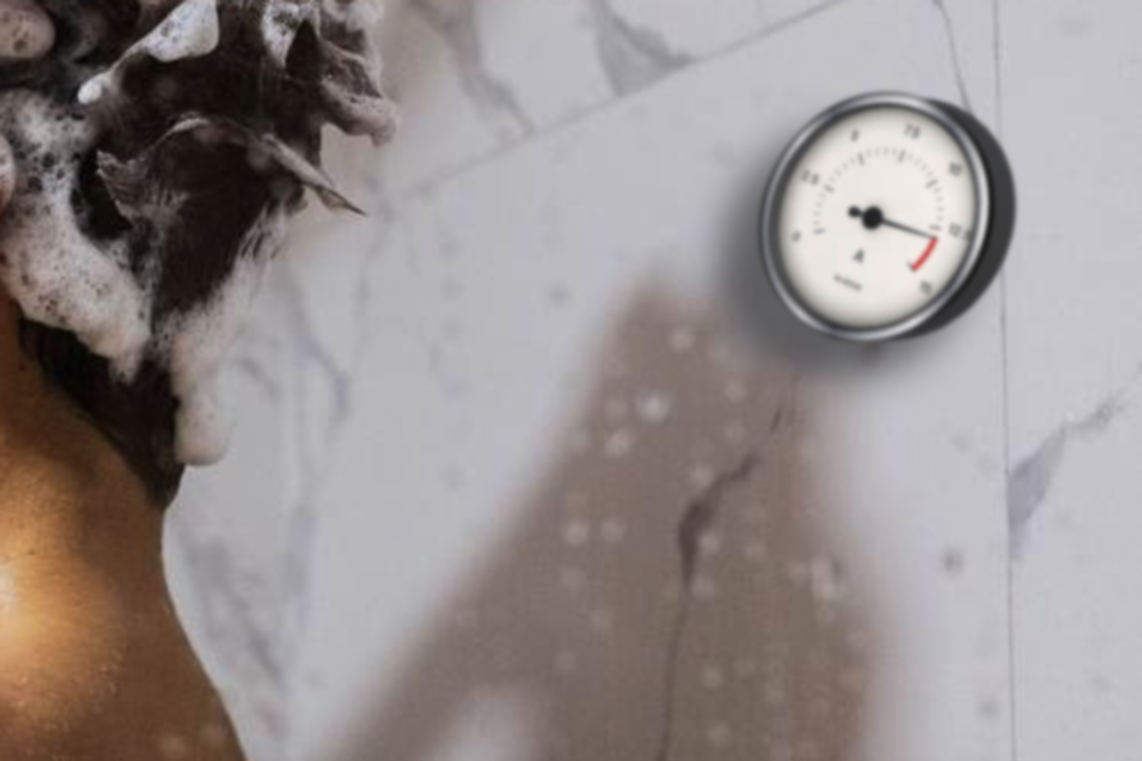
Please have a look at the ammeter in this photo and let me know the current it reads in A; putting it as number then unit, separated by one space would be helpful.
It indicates 13 A
